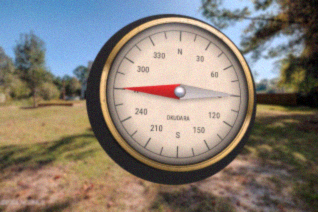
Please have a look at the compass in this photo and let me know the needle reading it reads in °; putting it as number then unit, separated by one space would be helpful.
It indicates 270 °
